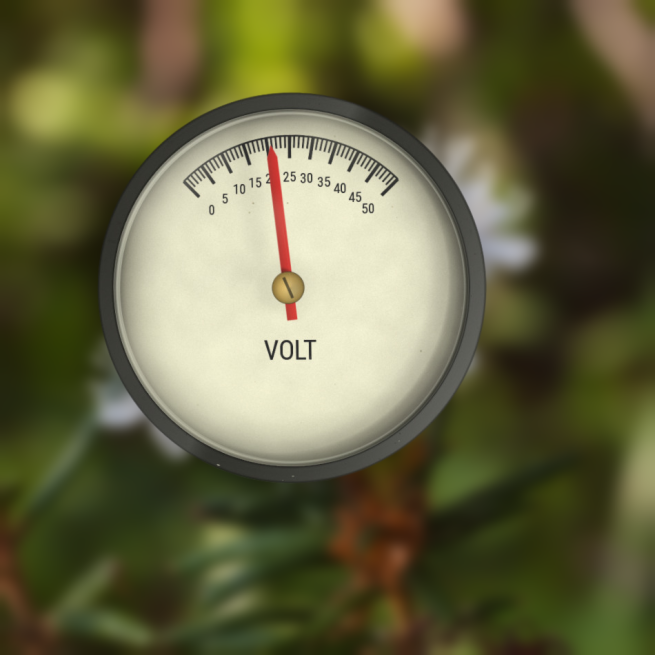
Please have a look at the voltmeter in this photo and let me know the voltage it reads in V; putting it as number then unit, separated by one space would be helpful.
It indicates 21 V
